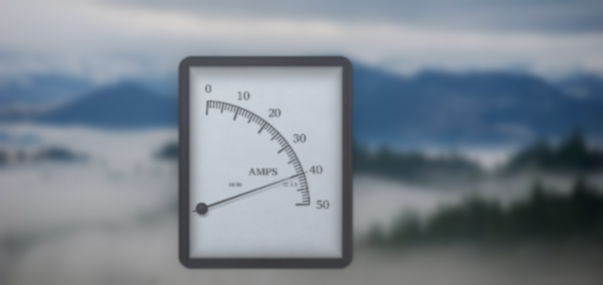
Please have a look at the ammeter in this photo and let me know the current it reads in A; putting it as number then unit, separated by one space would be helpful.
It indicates 40 A
